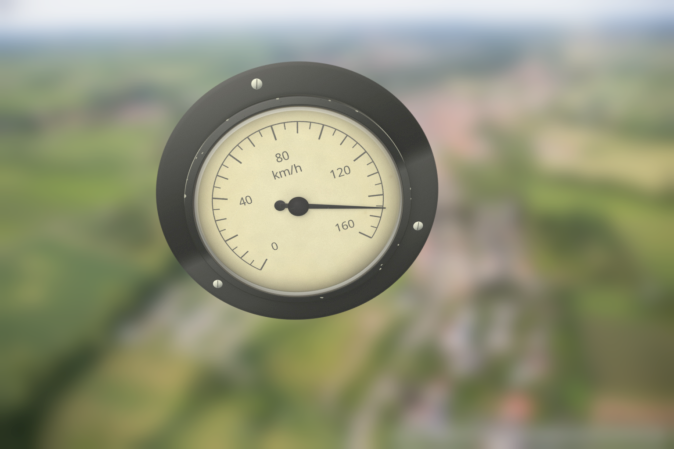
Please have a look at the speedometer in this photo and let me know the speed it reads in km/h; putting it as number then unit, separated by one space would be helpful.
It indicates 145 km/h
